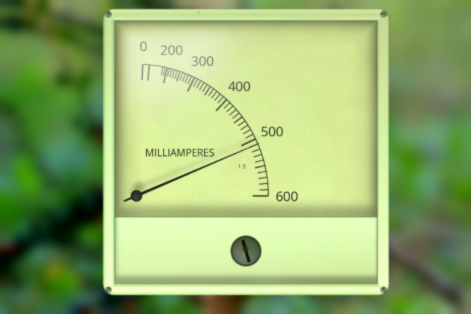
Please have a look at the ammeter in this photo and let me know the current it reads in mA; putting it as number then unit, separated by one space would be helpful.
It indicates 510 mA
